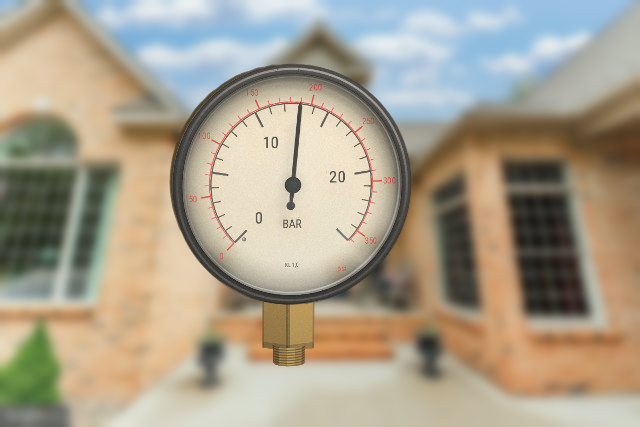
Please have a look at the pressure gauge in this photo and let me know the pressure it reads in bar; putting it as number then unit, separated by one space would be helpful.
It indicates 13 bar
